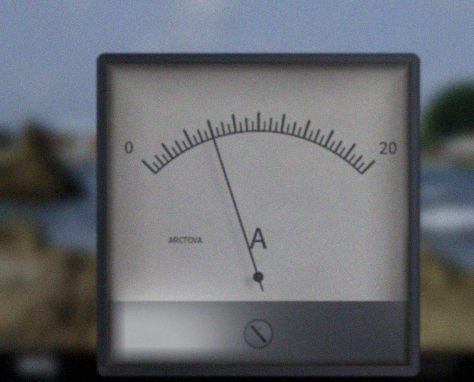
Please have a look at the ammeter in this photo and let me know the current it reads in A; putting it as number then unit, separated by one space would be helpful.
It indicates 6 A
